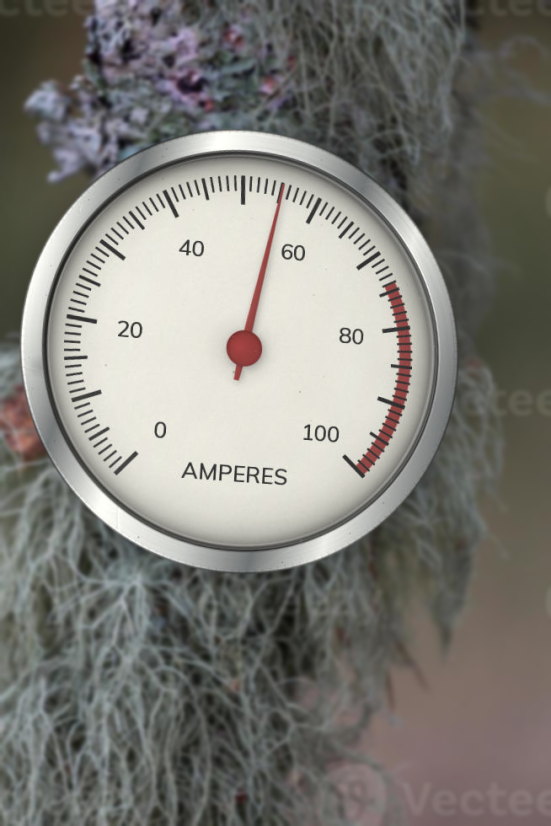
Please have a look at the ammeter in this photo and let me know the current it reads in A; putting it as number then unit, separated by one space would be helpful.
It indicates 55 A
